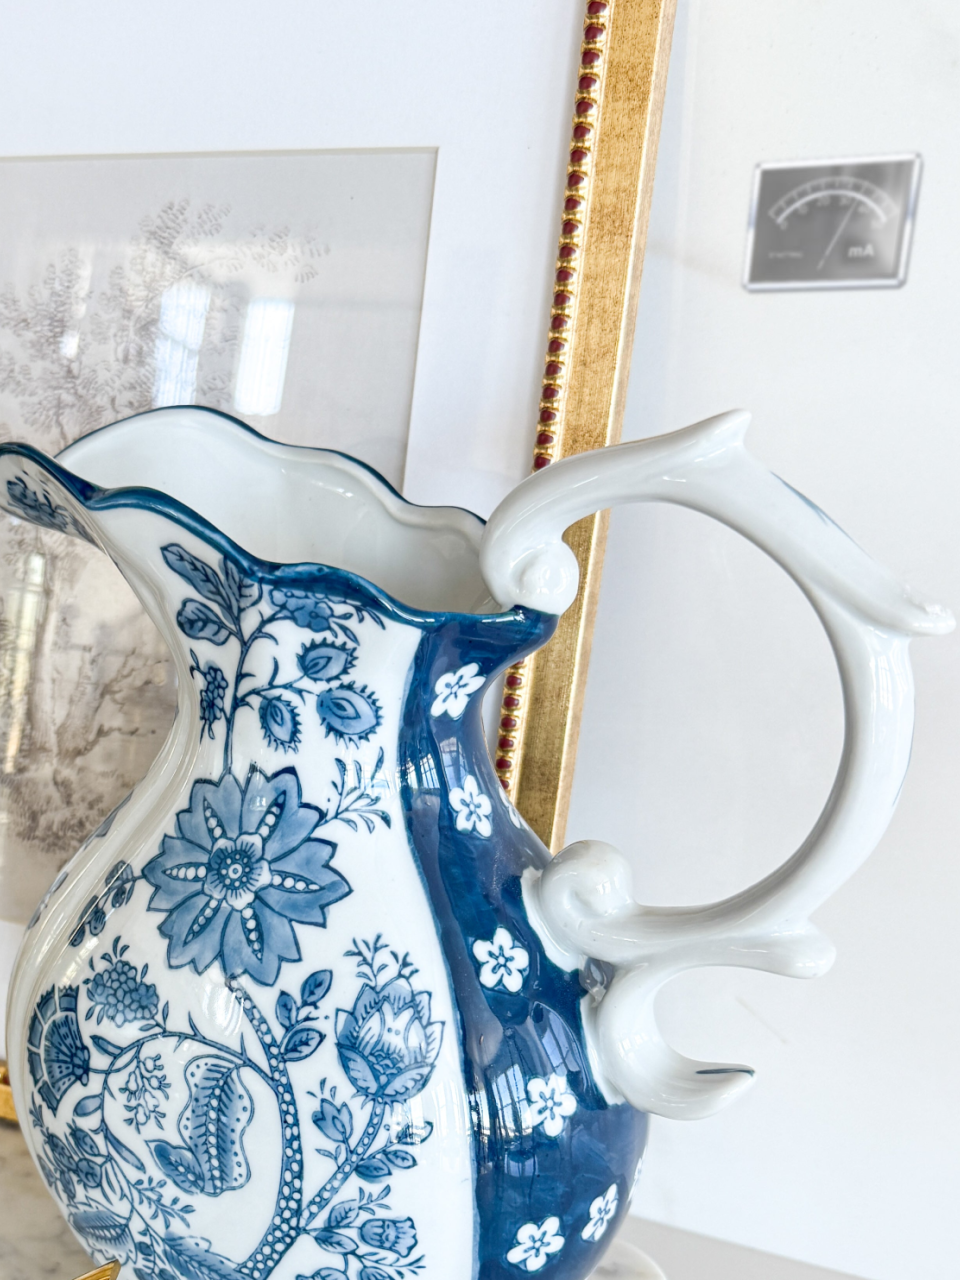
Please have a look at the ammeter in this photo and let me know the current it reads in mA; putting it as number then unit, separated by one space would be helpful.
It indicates 35 mA
